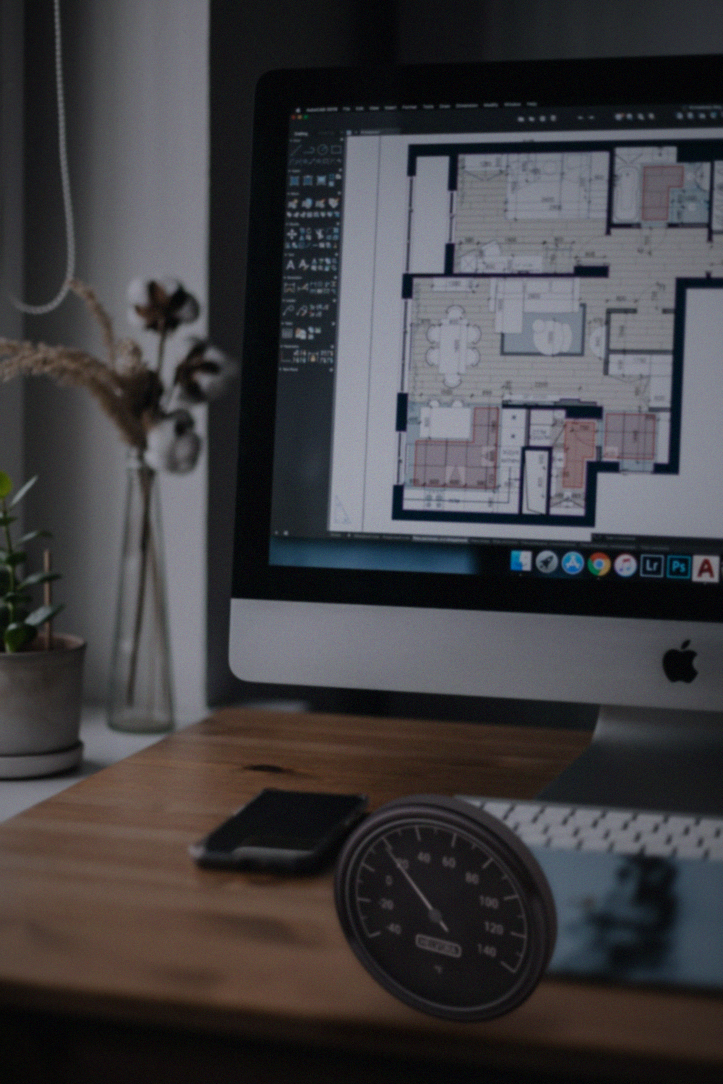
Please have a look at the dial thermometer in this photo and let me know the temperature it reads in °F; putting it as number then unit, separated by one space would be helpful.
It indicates 20 °F
